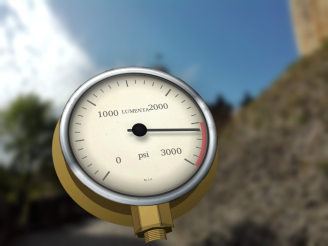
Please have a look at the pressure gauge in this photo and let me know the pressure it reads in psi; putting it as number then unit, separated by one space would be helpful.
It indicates 2600 psi
